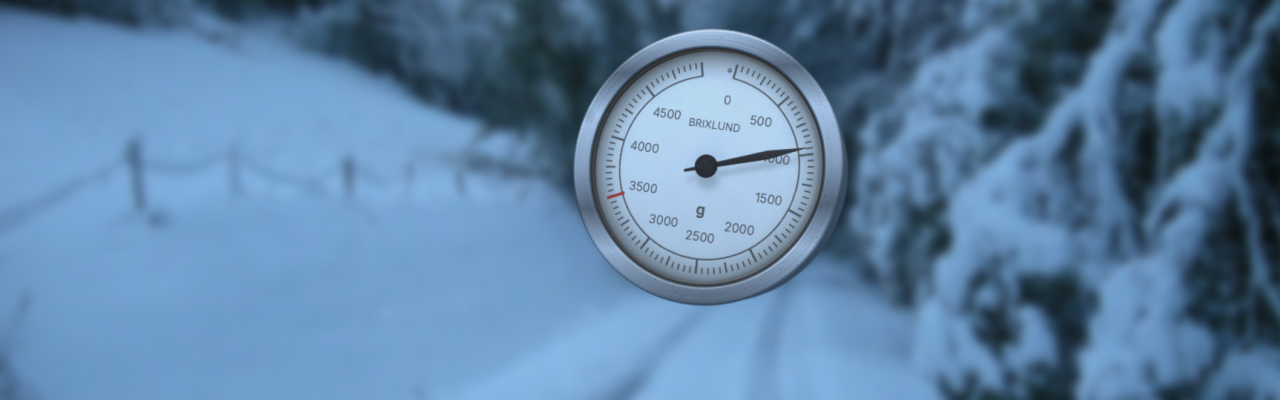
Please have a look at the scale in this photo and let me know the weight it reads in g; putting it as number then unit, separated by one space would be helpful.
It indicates 950 g
